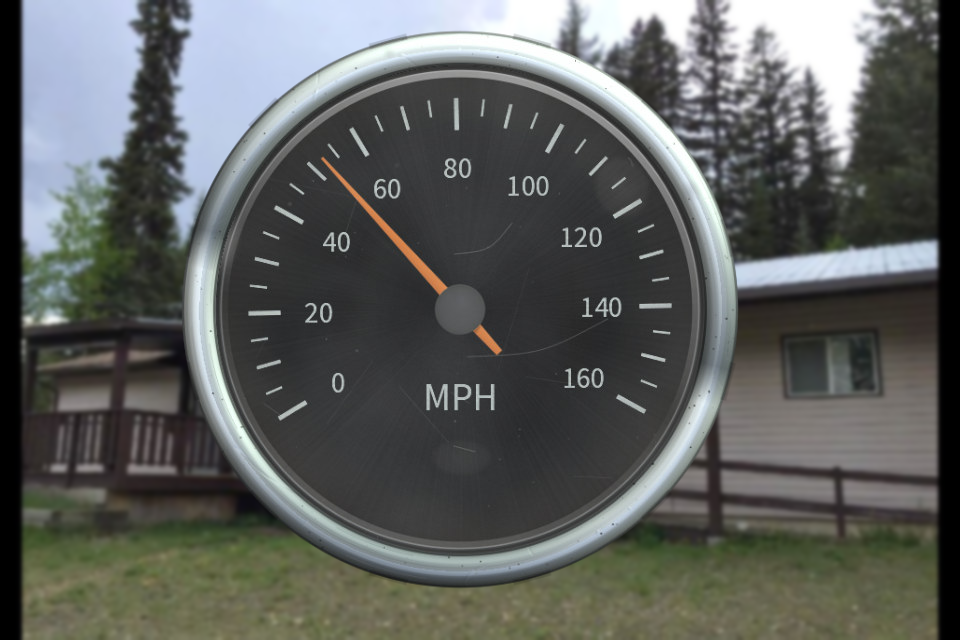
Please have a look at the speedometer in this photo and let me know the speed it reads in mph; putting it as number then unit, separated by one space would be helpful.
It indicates 52.5 mph
